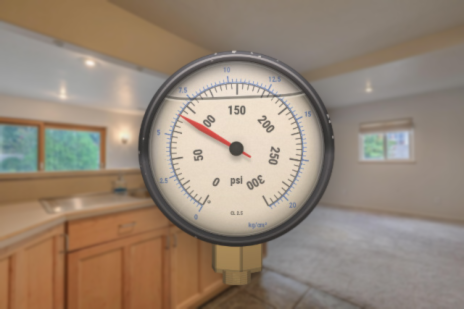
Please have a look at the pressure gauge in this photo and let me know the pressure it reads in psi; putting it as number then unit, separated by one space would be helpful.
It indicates 90 psi
